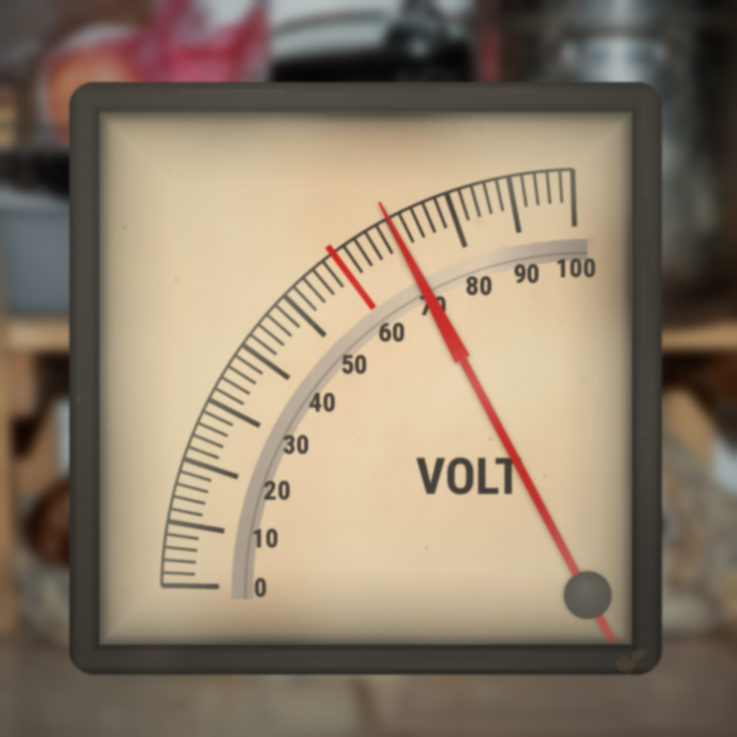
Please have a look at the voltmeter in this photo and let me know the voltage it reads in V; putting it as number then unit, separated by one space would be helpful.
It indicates 70 V
